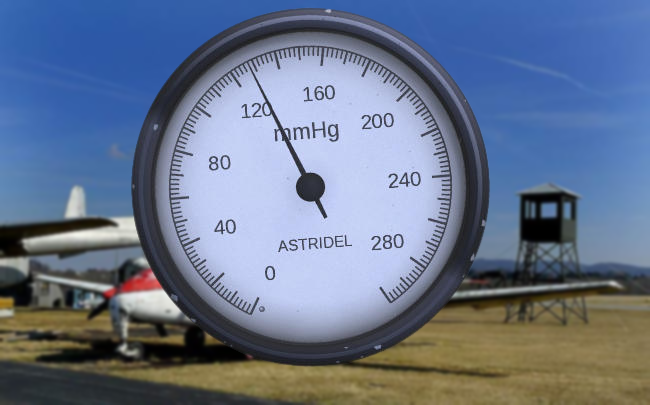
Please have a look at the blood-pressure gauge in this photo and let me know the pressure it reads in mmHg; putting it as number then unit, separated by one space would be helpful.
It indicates 128 mmHg
